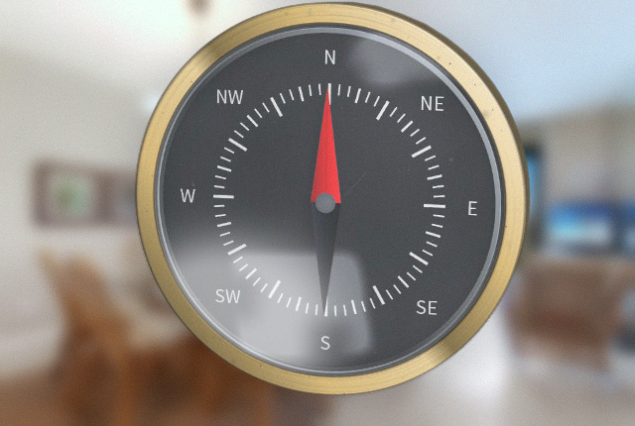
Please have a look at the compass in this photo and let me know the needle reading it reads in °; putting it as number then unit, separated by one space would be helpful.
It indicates 0 °
